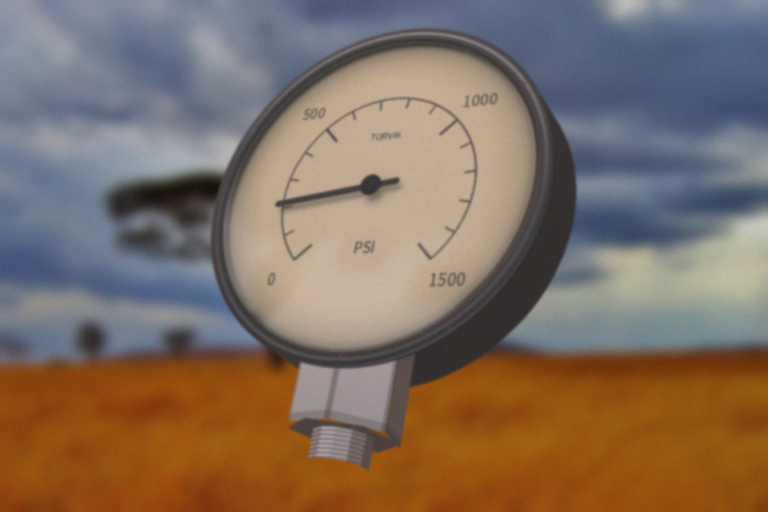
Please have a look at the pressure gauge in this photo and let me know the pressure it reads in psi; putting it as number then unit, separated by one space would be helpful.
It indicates 200 psi
